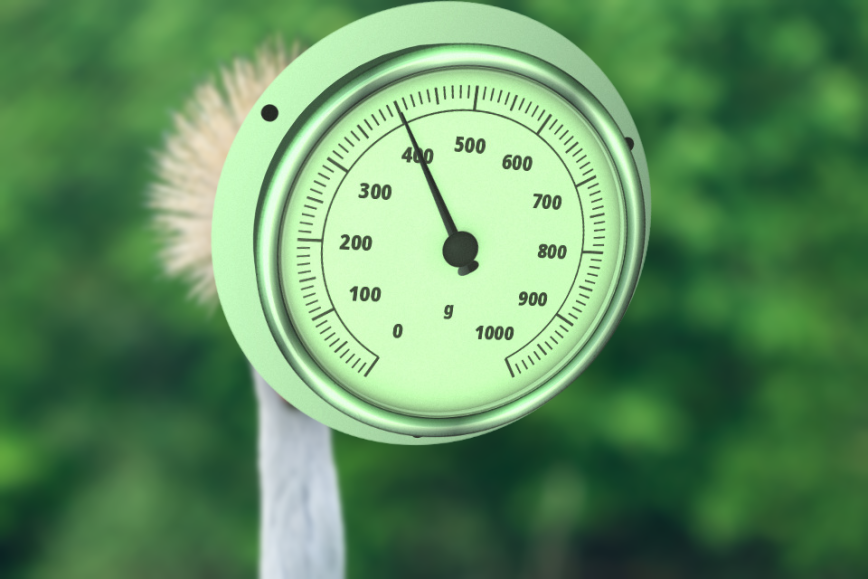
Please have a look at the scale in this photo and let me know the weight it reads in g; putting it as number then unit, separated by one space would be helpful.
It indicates 400 g
